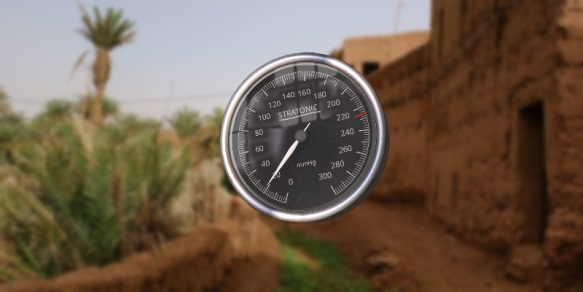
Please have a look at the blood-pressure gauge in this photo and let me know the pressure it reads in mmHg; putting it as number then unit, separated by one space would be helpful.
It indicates 20 mmHg
